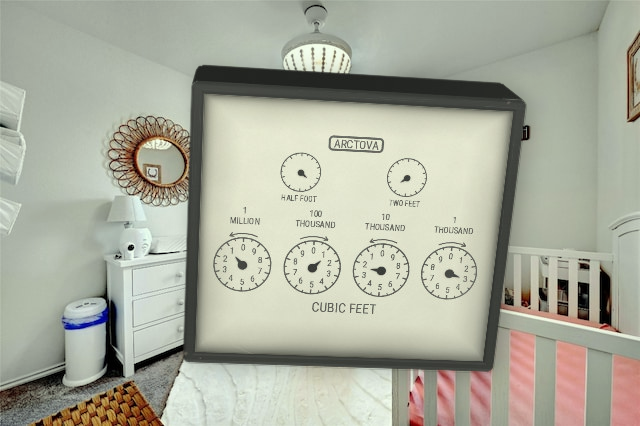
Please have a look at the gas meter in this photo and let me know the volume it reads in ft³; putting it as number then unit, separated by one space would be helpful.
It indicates 112300 ft³
